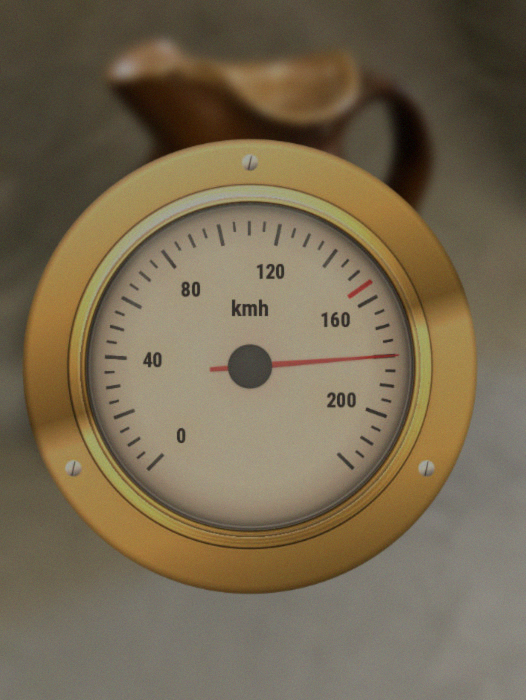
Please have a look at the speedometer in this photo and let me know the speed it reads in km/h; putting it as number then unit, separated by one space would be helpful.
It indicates 180 km/h
